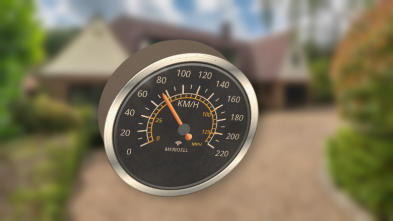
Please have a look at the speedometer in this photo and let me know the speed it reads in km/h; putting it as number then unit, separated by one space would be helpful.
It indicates 75 km/h
